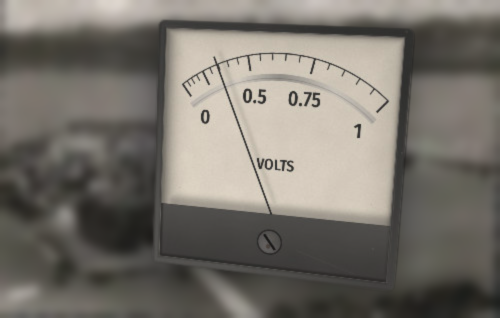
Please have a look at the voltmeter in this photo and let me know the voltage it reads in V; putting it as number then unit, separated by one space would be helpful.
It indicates 0.35 V
